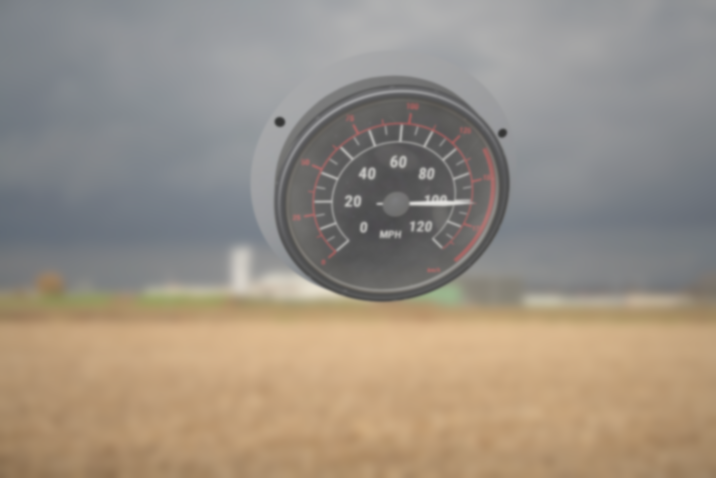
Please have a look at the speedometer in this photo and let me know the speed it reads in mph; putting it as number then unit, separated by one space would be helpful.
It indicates 100 mph
